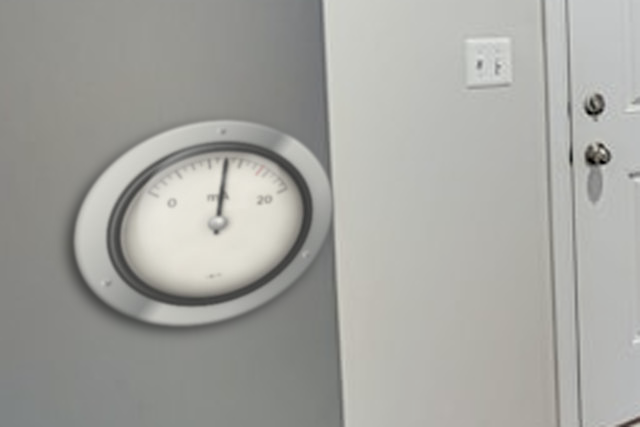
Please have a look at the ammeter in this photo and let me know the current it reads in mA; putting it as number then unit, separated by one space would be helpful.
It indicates 10 mA
